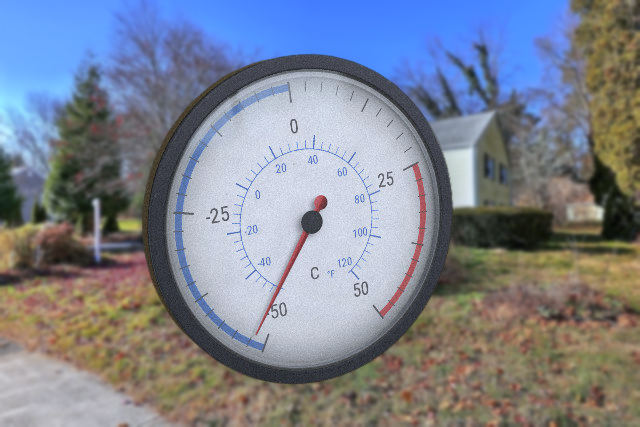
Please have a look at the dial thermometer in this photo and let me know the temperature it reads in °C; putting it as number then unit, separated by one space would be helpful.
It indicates -47.5 °C
